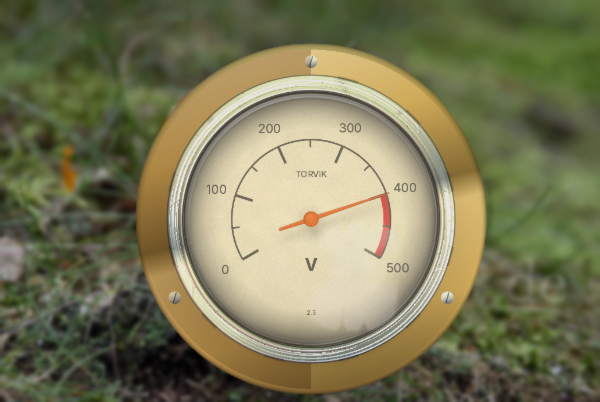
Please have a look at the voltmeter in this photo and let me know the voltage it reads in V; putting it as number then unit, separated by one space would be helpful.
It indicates 400 V
